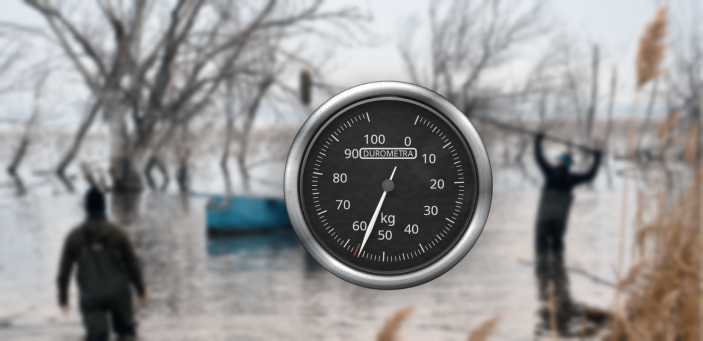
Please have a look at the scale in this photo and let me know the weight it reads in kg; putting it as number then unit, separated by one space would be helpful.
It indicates 56 kg
